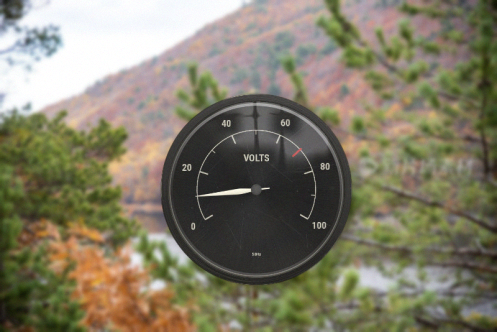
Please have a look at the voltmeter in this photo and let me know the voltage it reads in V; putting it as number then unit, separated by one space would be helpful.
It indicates 10 V
